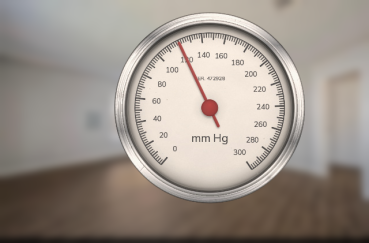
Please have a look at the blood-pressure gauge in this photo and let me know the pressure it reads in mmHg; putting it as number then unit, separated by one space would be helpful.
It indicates 120 mmHg
